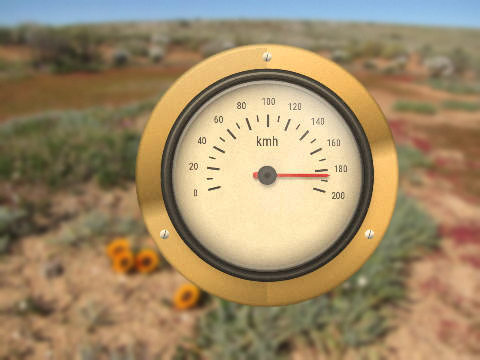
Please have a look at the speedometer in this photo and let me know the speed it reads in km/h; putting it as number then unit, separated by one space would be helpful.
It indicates 185 km/h
